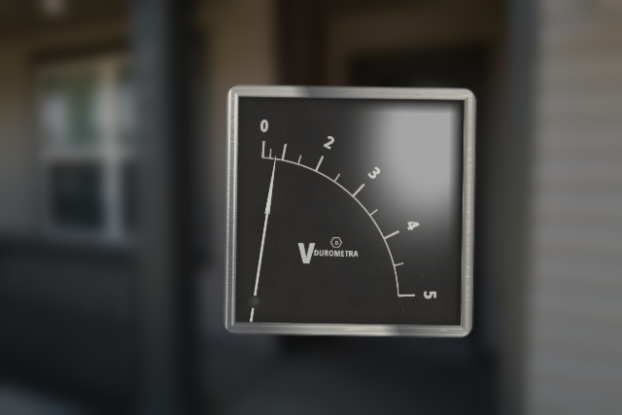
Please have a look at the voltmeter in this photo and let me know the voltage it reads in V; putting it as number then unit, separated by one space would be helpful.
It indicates 0.75 V
